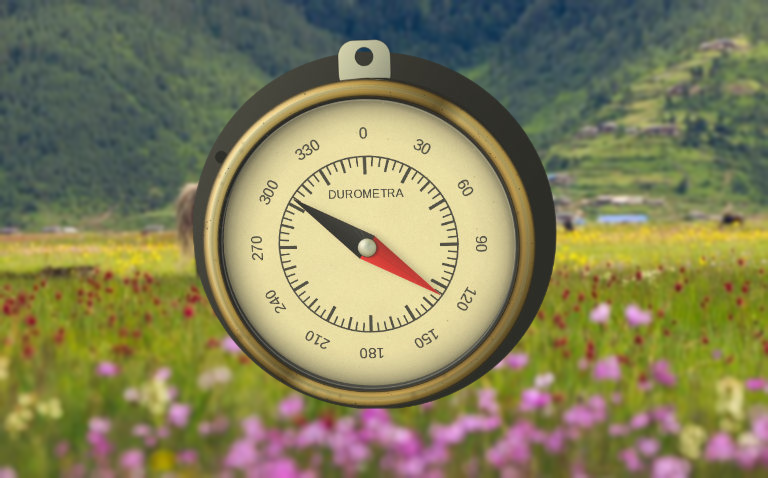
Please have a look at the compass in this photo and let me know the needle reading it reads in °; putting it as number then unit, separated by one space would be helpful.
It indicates 125 °
